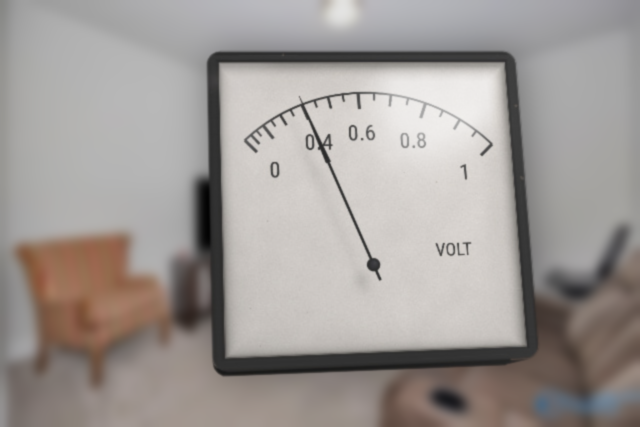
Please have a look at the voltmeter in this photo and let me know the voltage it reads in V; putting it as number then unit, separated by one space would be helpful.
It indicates 0.4 V
